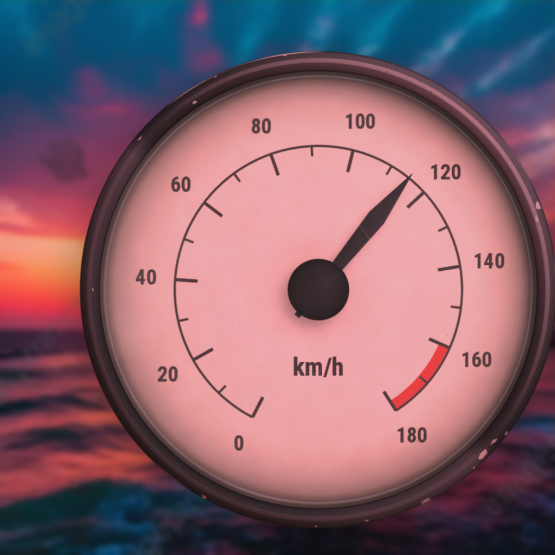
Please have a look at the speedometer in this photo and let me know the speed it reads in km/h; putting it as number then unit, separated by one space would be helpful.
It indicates 115 km/h
